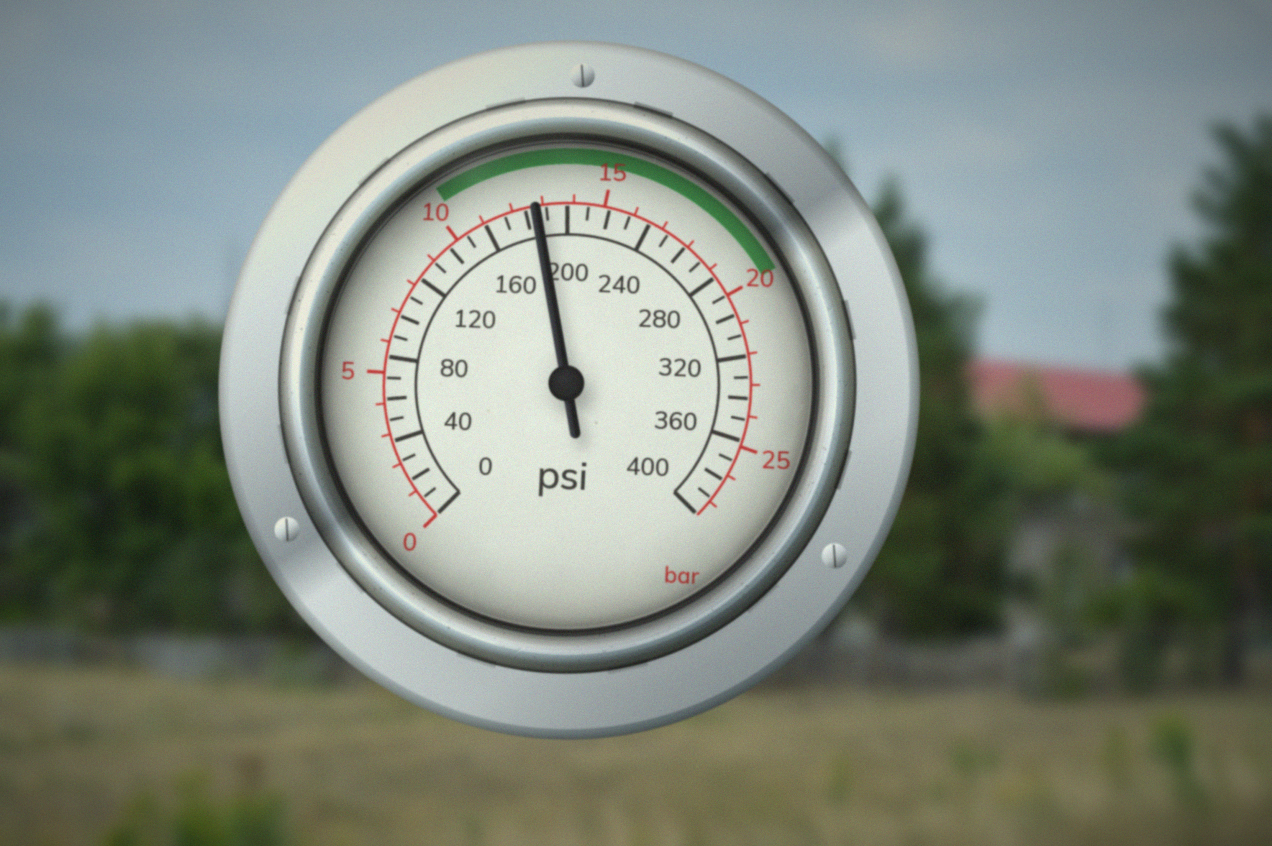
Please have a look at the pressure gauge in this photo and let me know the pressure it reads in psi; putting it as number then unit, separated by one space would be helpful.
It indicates 185 psi
